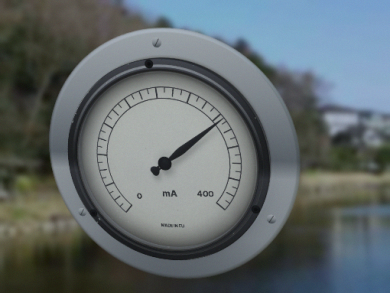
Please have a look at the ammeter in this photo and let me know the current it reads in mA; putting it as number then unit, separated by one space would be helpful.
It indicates 285 mA
